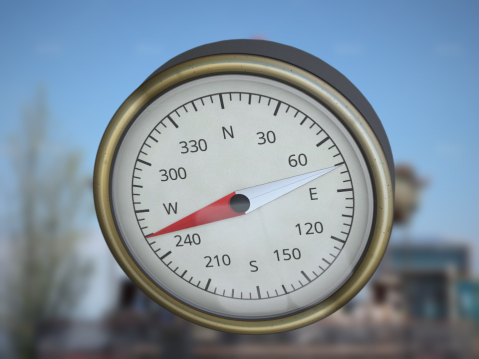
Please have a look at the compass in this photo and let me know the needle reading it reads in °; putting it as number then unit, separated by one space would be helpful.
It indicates 255 °
